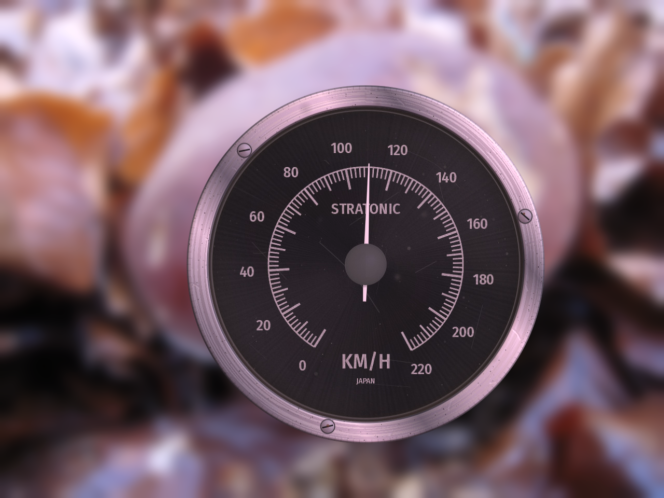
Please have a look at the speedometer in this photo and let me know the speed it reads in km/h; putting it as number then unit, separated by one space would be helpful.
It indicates 110 km/h
